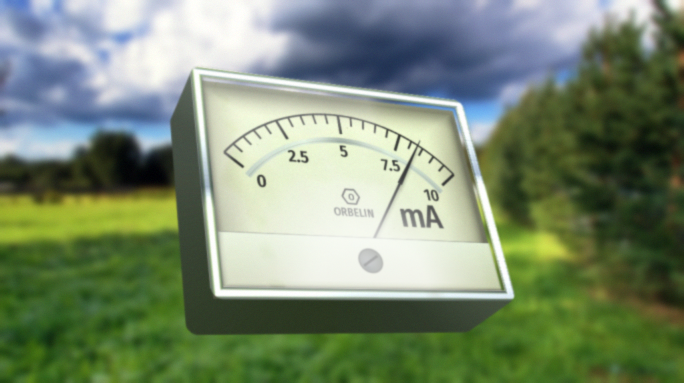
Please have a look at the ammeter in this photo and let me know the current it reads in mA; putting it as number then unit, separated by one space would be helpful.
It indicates 8.25 mA
